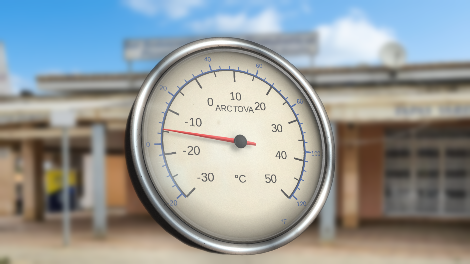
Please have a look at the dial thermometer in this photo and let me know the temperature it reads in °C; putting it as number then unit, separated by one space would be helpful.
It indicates -15 °C
